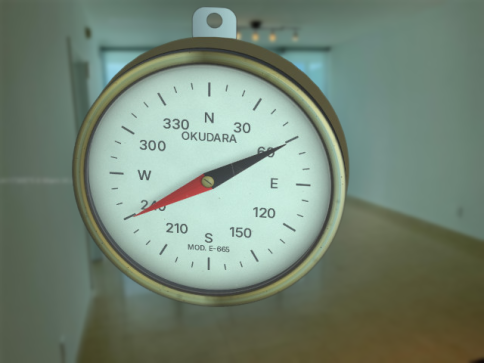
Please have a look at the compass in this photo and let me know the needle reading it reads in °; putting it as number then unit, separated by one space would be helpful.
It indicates 240 °
